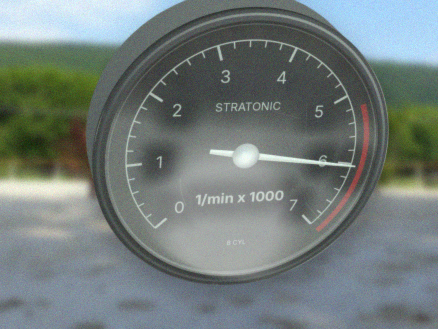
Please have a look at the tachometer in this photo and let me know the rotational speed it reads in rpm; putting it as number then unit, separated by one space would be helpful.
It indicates 6000 rpm
